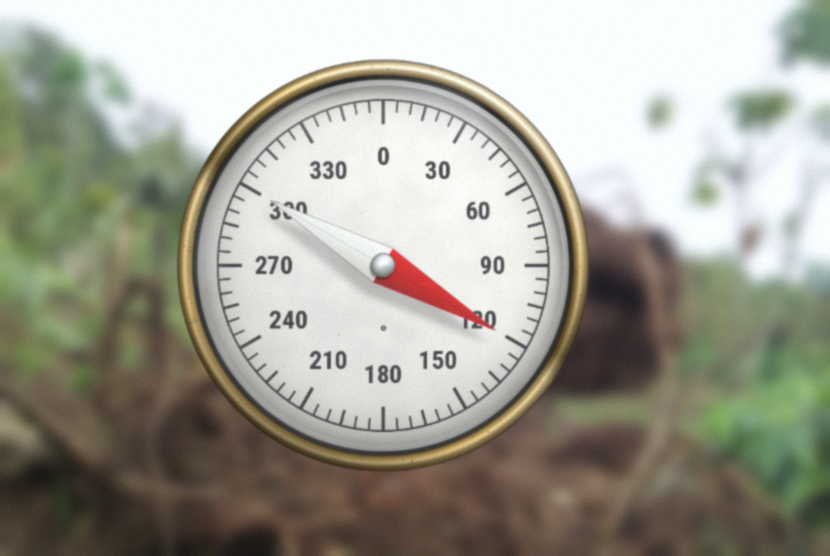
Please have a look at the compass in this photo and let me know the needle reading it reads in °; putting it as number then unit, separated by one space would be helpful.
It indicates 120 °
